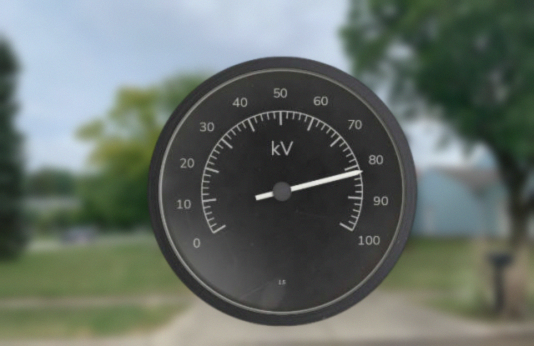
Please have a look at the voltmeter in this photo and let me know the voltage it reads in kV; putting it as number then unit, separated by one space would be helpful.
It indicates 82 kV
